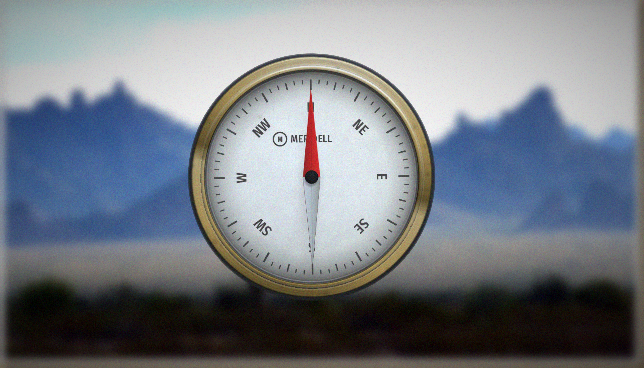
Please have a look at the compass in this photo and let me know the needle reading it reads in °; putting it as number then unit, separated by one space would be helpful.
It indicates 0 °
